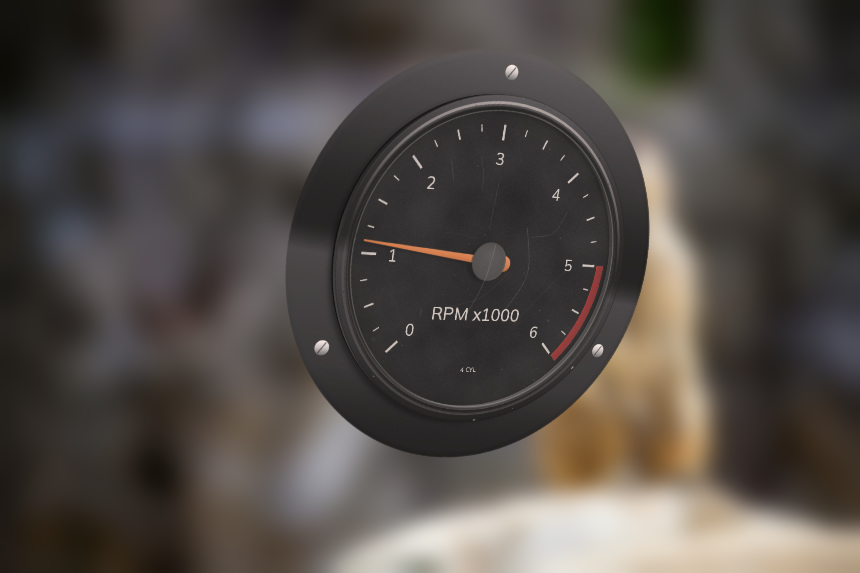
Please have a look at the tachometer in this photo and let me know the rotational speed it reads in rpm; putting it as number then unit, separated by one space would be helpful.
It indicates 1125 rpm
